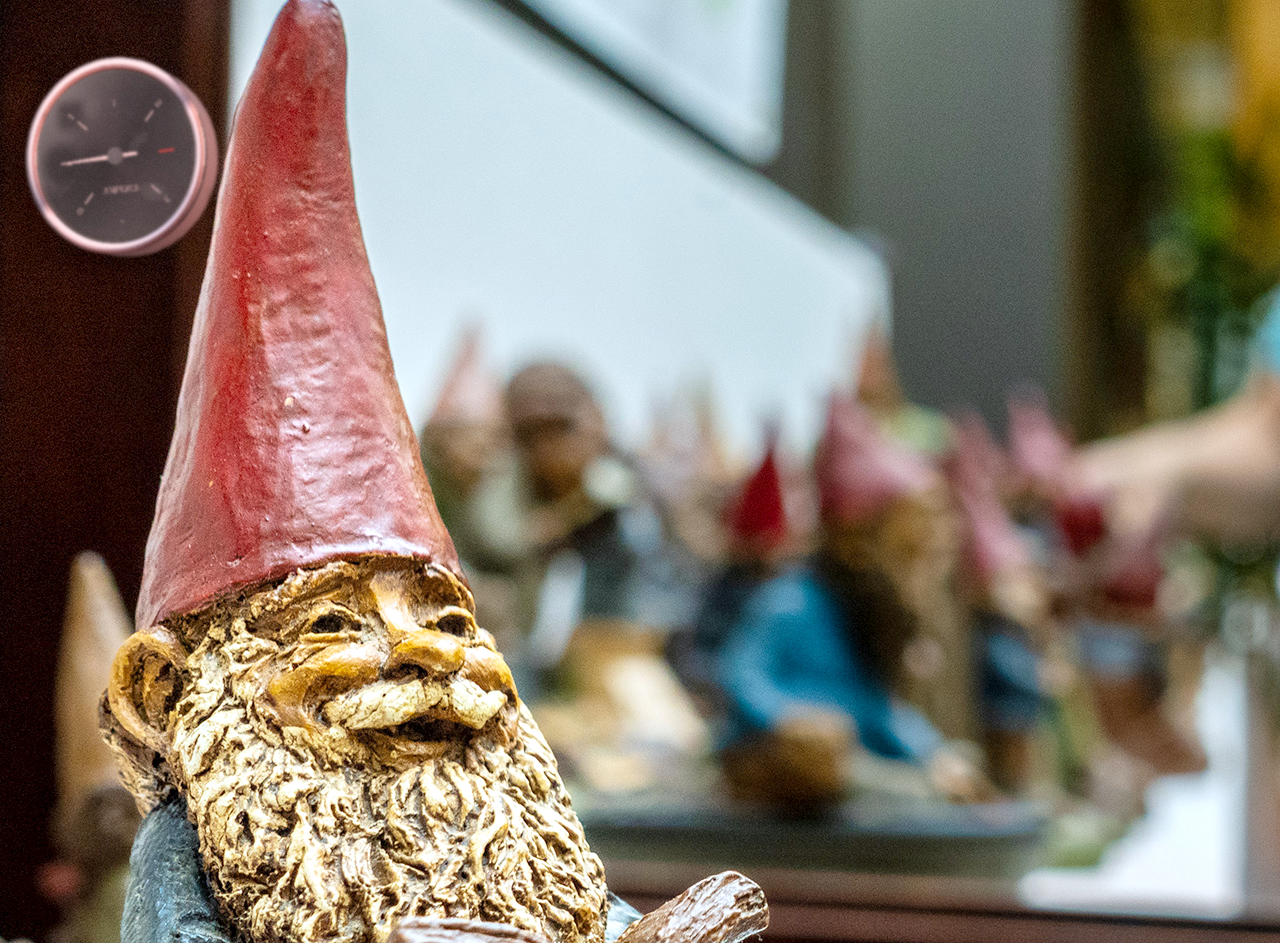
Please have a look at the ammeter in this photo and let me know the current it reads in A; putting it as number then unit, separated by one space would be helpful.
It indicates 0.5 A
